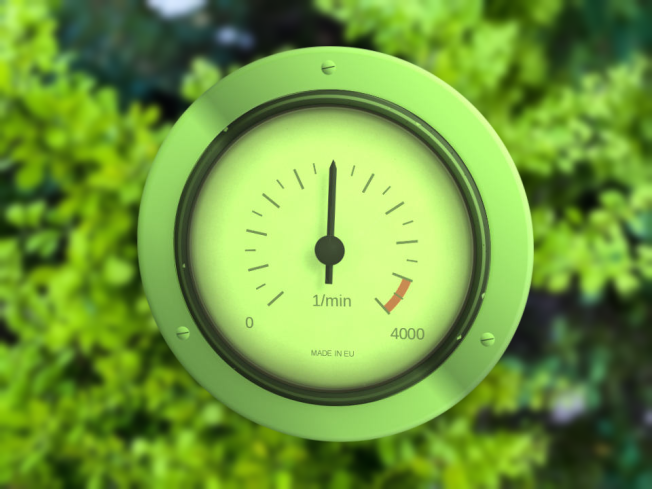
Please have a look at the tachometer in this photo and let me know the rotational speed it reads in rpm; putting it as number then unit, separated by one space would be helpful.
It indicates 2000 rpm
